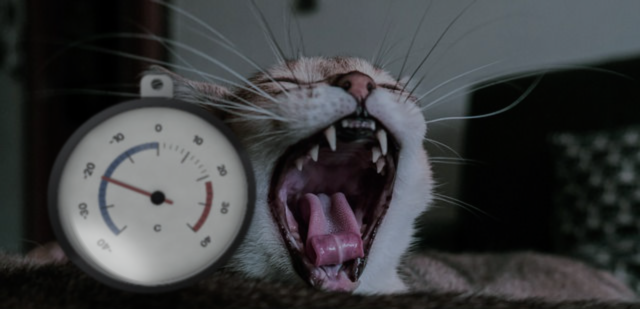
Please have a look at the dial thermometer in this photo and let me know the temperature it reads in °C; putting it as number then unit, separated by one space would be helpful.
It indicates -20 °C
